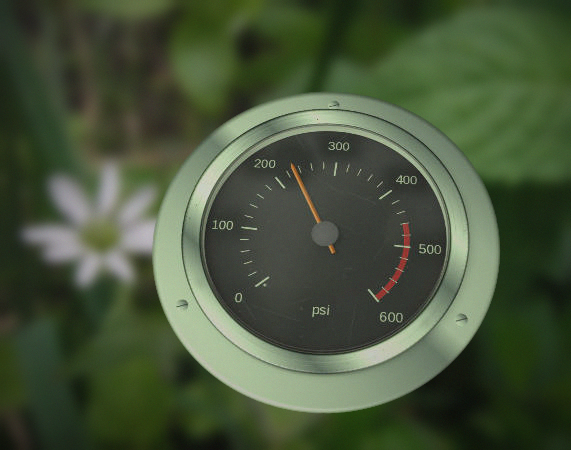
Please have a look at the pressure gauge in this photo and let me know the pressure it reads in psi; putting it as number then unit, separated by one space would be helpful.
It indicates 230 psi
